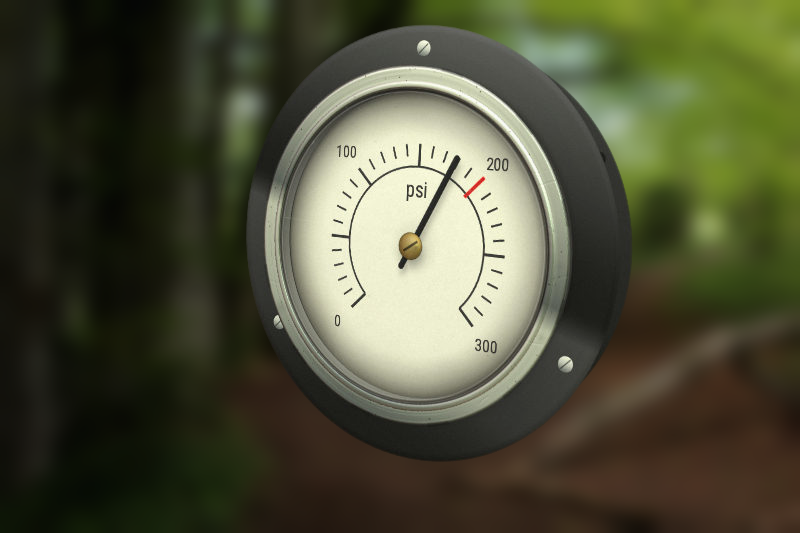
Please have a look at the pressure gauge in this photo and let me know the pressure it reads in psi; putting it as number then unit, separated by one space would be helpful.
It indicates 180 psi
